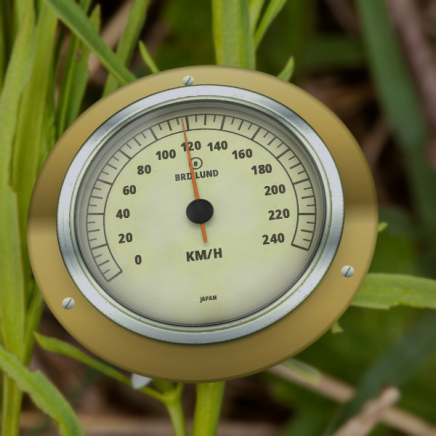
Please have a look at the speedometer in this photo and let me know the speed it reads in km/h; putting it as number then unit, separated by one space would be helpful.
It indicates 117.5 km/h
